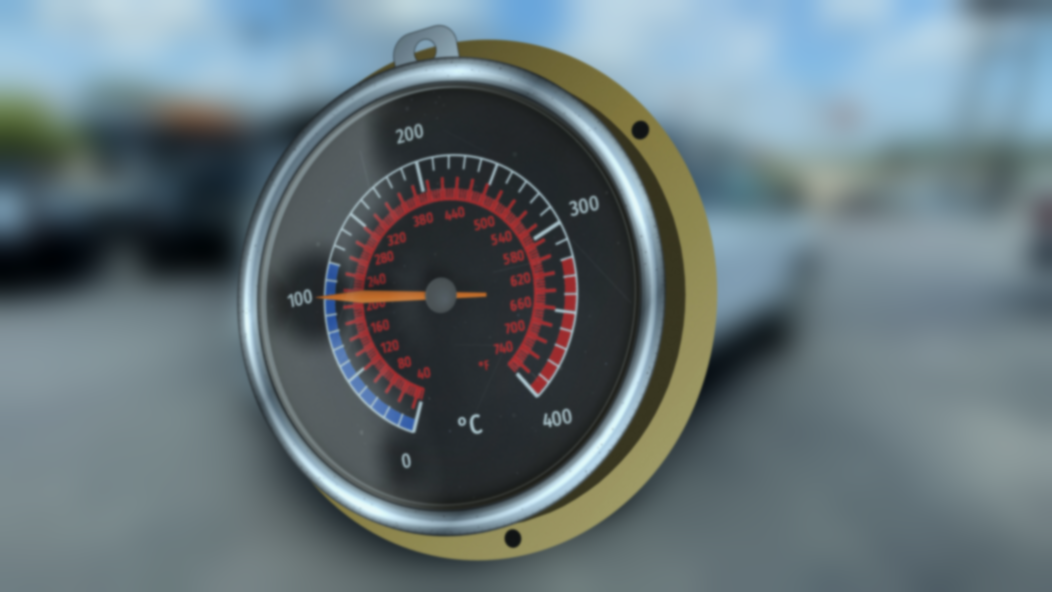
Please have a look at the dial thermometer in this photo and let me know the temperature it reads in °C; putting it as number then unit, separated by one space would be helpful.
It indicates 100 °C
